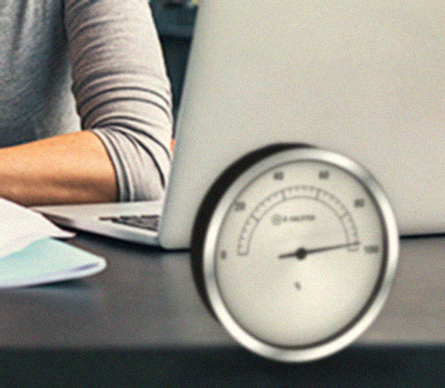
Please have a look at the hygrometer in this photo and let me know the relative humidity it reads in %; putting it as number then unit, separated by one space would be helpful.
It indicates 96 %
